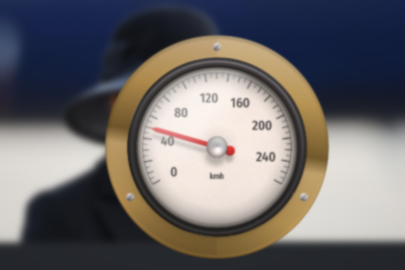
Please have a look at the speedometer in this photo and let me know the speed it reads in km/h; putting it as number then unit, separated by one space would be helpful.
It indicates 50 km/h
